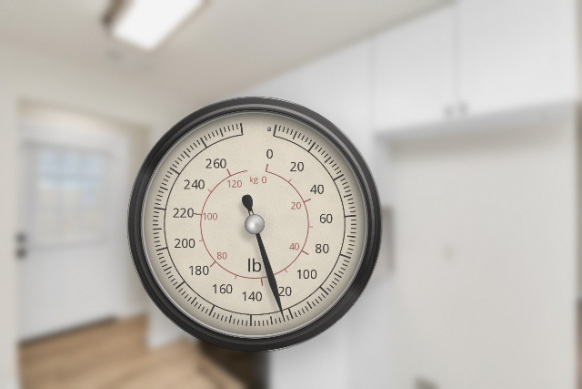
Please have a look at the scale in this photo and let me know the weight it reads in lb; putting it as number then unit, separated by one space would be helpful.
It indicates 124 lb
